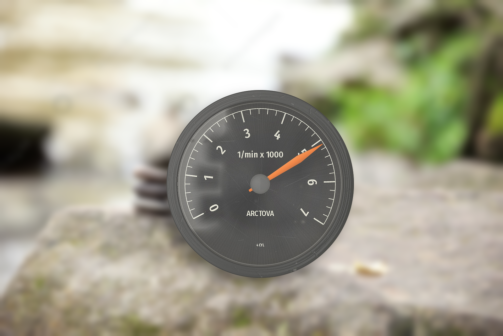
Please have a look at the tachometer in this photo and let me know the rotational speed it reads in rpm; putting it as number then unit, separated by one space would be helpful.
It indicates 5100 rpm
